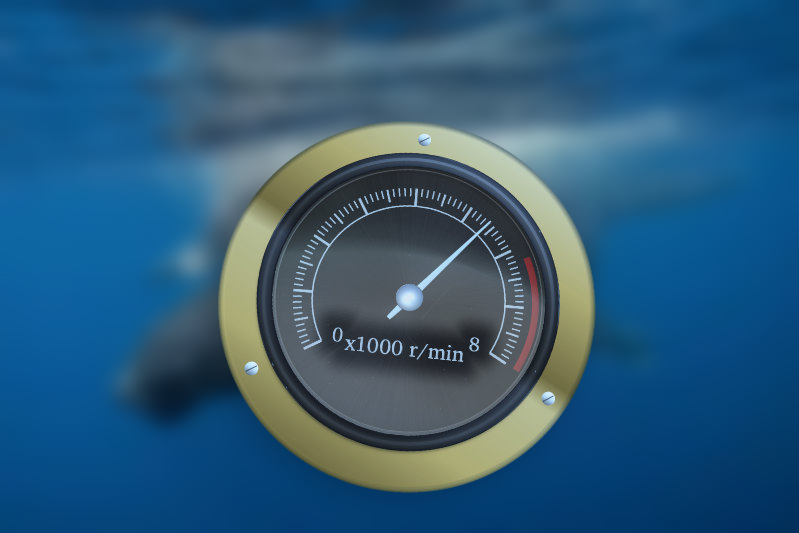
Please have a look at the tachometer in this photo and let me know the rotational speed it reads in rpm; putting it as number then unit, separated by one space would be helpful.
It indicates 5400 rpm
